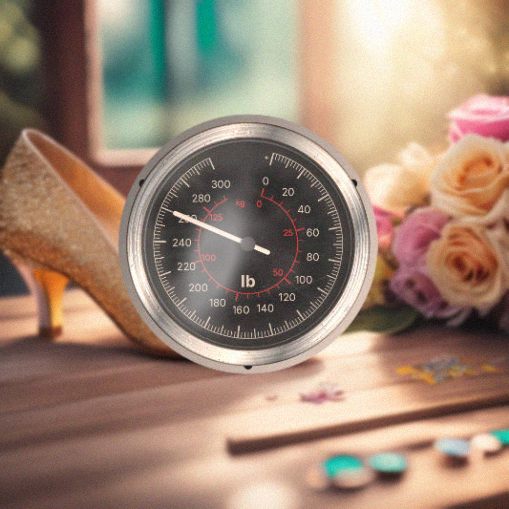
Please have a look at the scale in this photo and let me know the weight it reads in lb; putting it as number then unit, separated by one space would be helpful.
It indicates 260 lb
